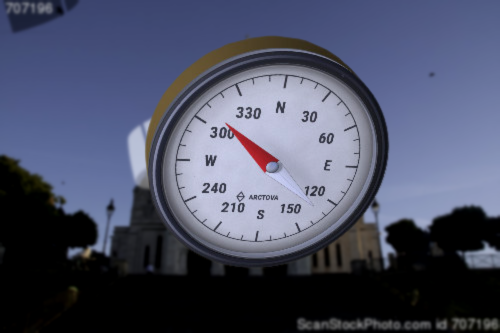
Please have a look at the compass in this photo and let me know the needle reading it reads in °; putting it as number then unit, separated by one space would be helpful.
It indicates 310 °
